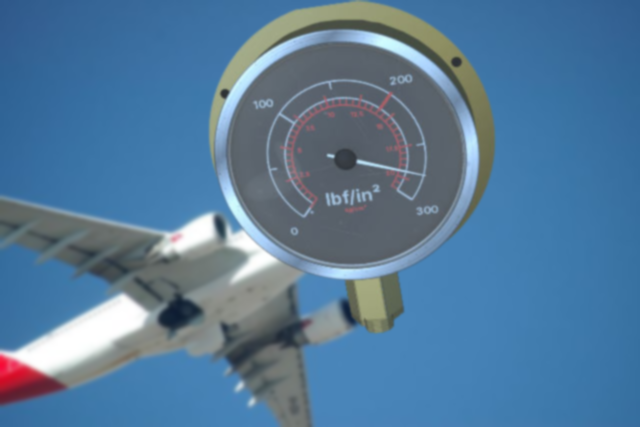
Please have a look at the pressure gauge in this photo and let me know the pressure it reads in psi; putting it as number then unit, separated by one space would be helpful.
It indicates 275 psi
